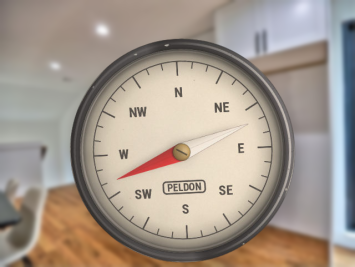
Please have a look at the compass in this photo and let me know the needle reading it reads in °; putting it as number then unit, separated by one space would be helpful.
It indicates 250 °
